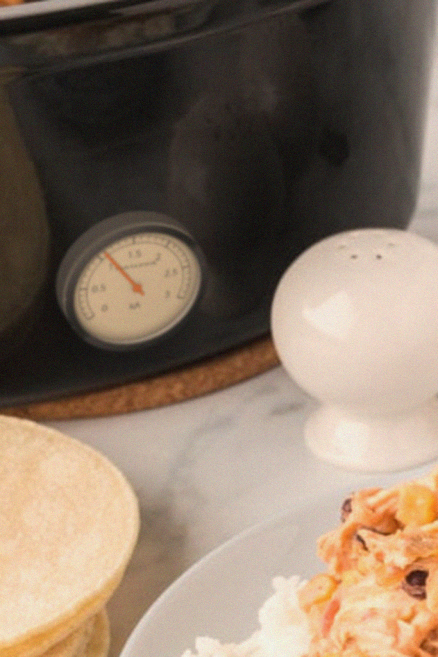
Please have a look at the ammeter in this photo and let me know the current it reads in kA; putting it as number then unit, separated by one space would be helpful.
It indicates 1.1 kA
